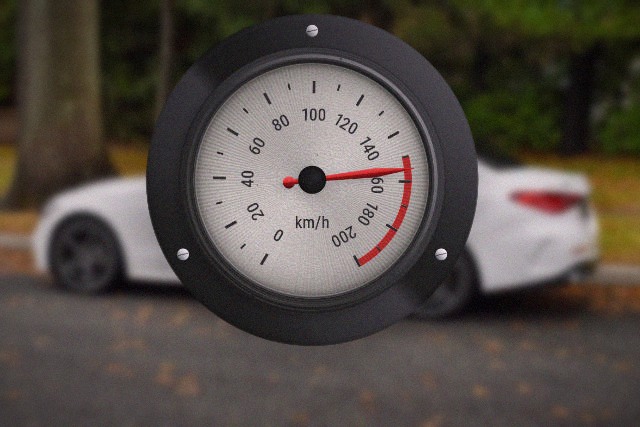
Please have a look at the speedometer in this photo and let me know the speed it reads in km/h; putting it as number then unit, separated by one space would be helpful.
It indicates 155 km/h
